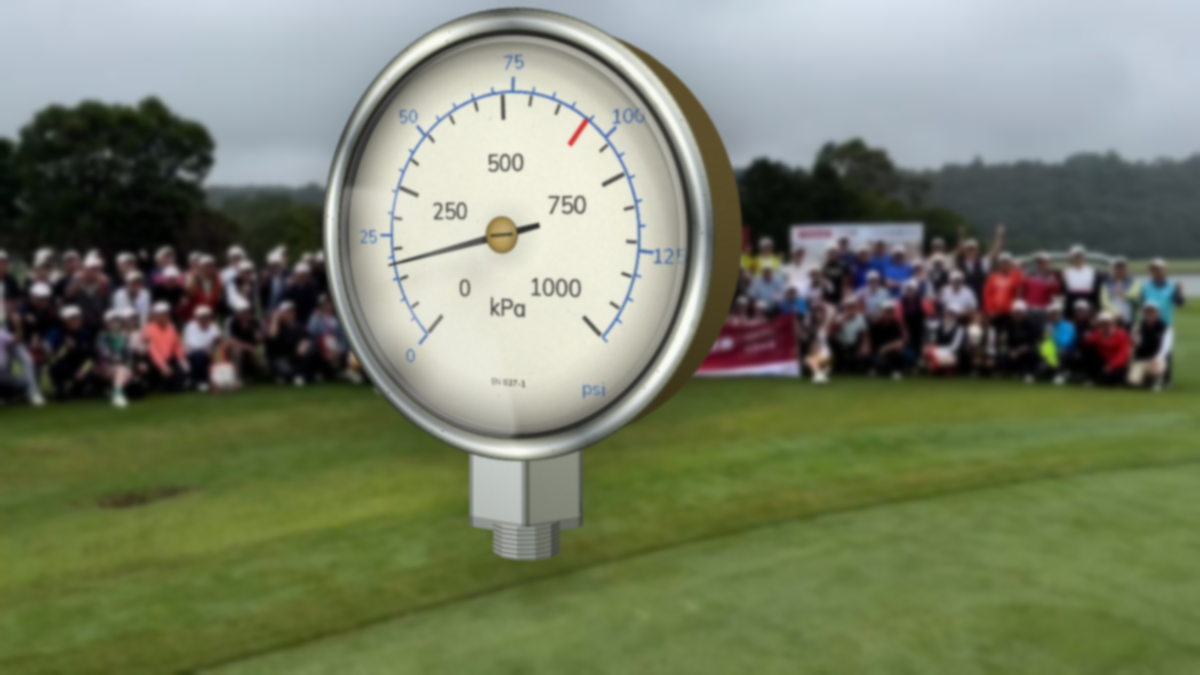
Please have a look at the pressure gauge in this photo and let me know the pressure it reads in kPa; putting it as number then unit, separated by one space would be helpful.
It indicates 125 kPa
